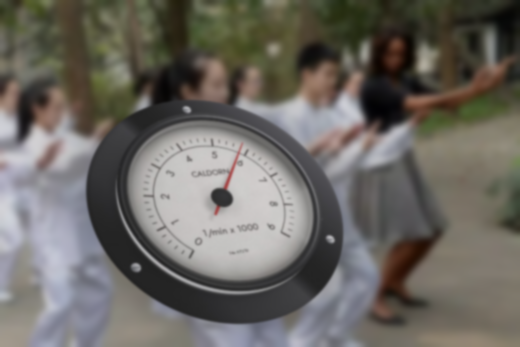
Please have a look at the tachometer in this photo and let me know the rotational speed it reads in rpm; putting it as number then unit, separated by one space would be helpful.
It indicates 5800 rpm
